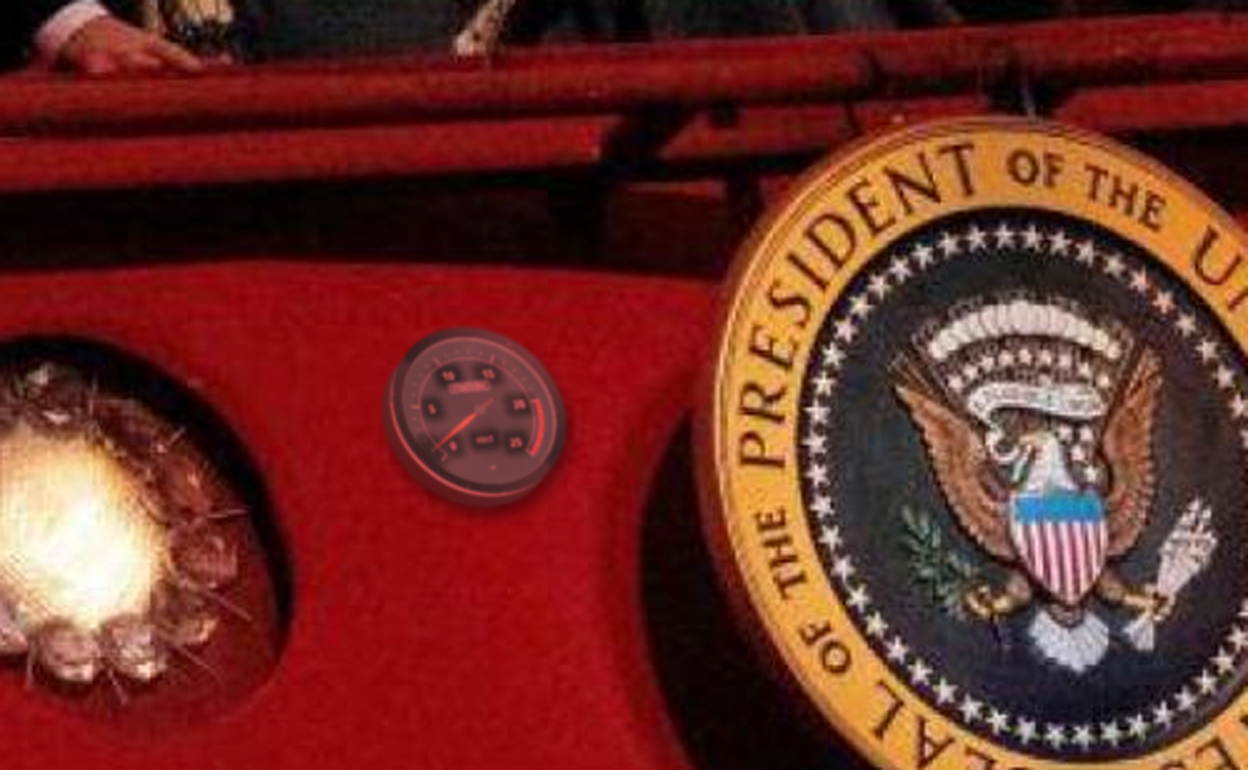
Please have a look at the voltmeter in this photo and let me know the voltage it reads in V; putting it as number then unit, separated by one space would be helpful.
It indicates 1 V
